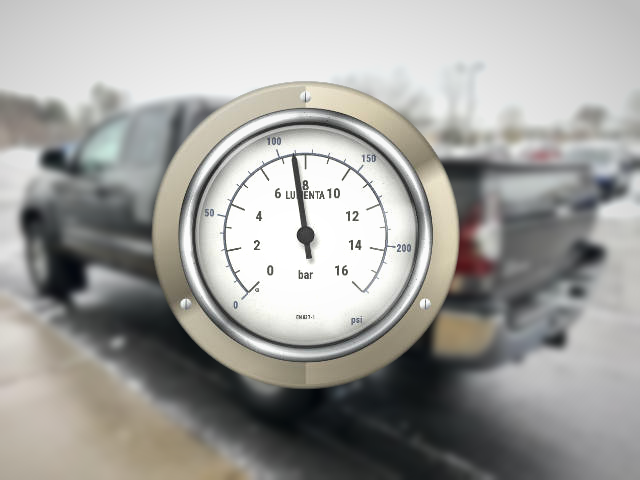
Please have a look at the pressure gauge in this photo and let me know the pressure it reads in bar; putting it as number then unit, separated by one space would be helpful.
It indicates 7.5 bar
